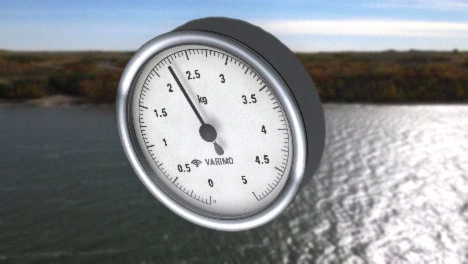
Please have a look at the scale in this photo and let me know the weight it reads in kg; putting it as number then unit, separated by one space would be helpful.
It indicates 2.25 kg
